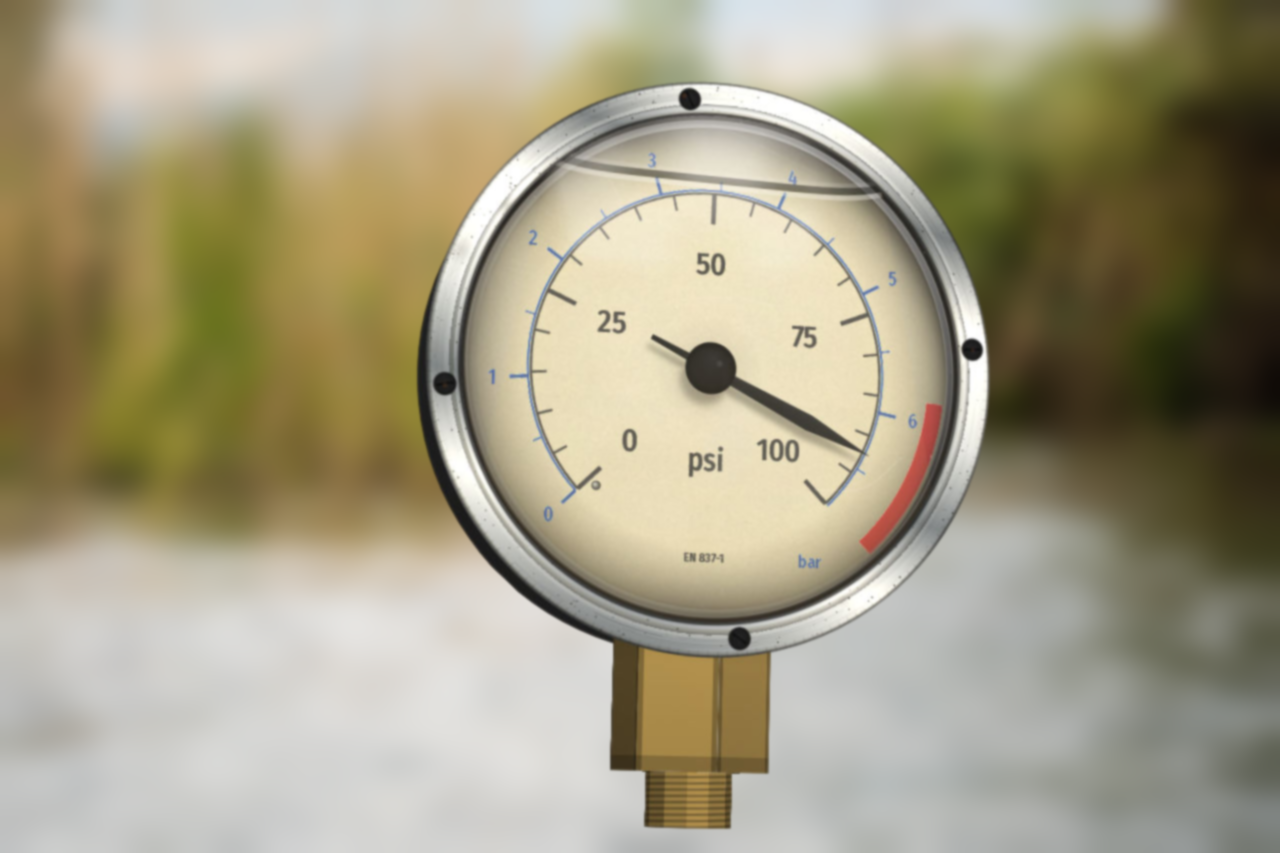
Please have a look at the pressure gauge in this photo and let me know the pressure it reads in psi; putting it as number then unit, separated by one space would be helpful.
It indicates 92.5 psi
